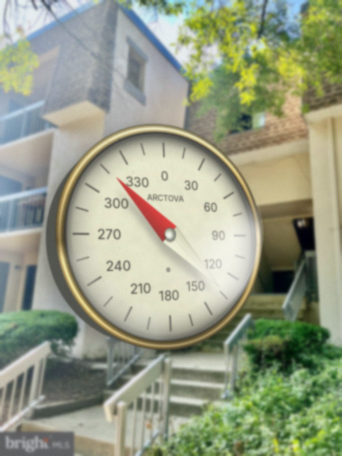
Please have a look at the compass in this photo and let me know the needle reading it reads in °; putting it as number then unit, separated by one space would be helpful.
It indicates 315 °
